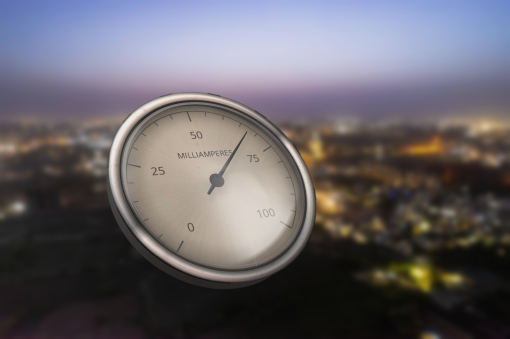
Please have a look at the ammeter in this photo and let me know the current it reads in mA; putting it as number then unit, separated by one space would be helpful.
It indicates 67.5 mA
